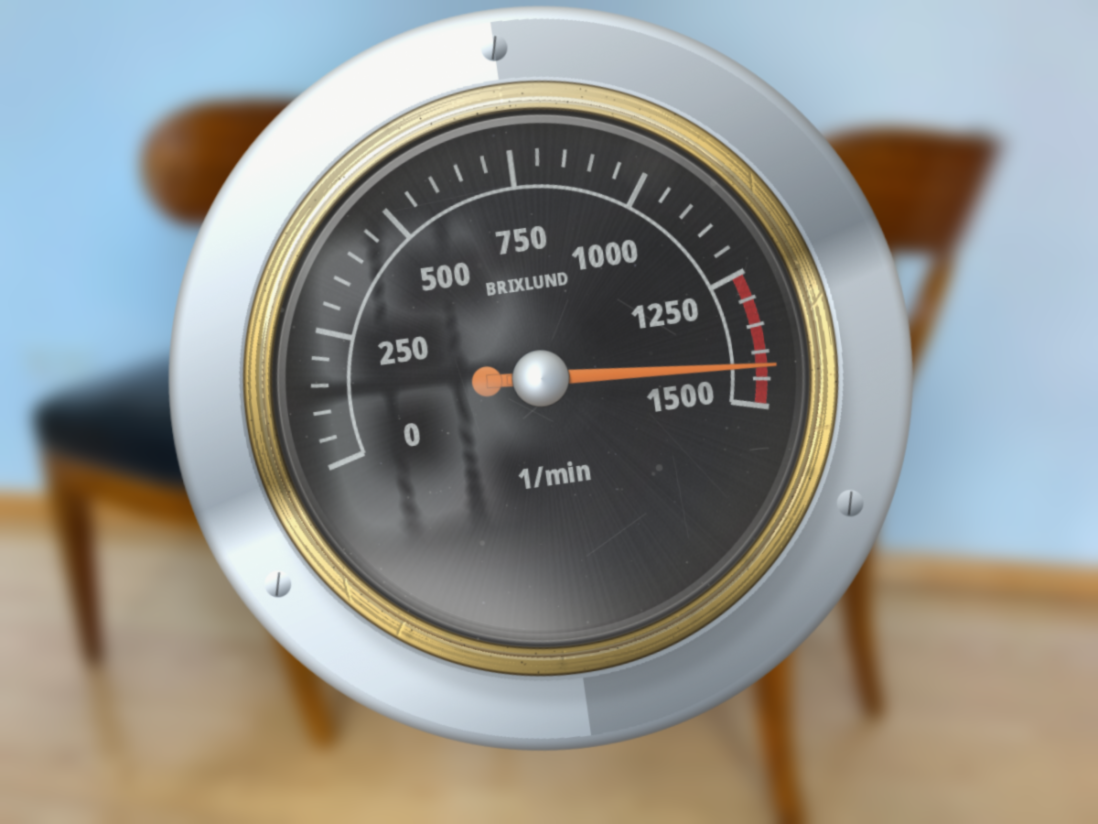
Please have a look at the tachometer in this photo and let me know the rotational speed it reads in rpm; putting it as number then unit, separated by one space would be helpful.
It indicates 1425 rpm
